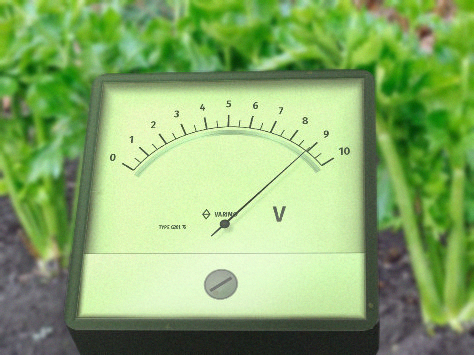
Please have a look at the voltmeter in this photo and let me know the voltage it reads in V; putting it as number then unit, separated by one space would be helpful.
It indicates 9 V
